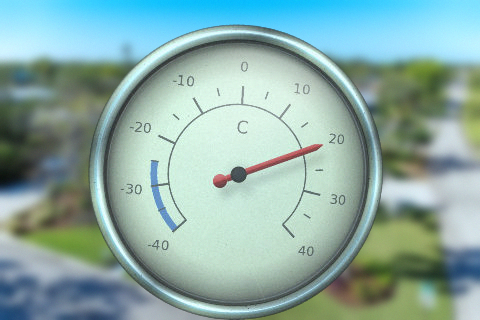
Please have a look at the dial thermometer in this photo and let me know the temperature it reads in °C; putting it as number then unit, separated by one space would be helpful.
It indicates 20 °C
